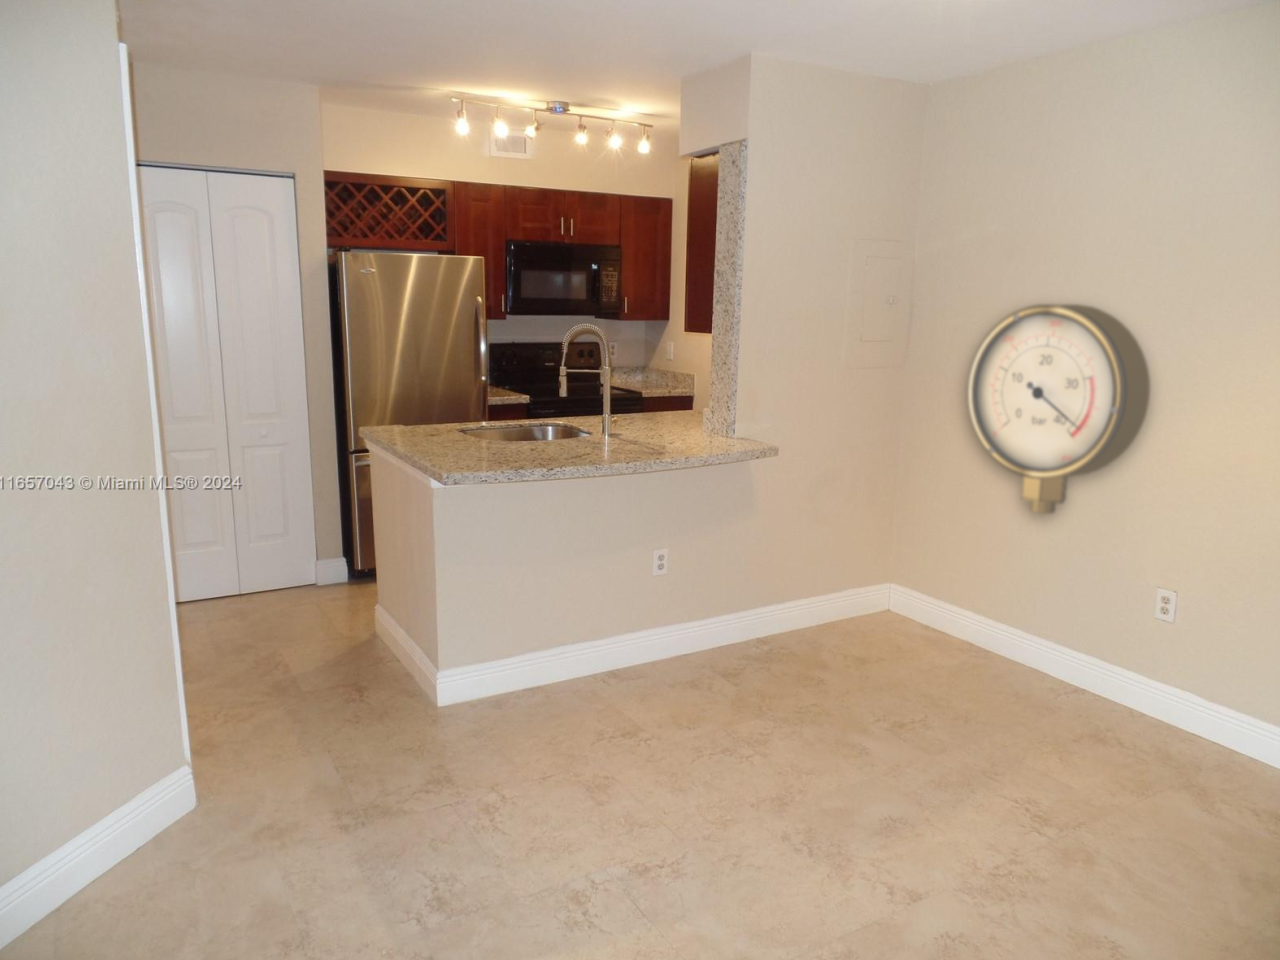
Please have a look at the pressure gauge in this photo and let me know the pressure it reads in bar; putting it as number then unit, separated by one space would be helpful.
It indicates 38 bar
